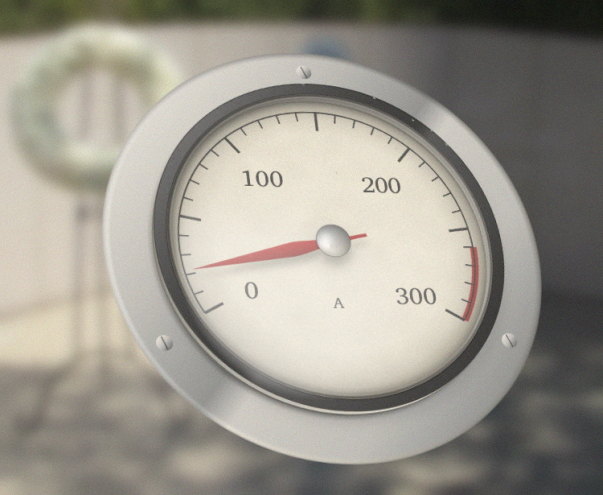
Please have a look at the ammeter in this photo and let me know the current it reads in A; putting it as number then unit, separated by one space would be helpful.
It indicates 20 A
